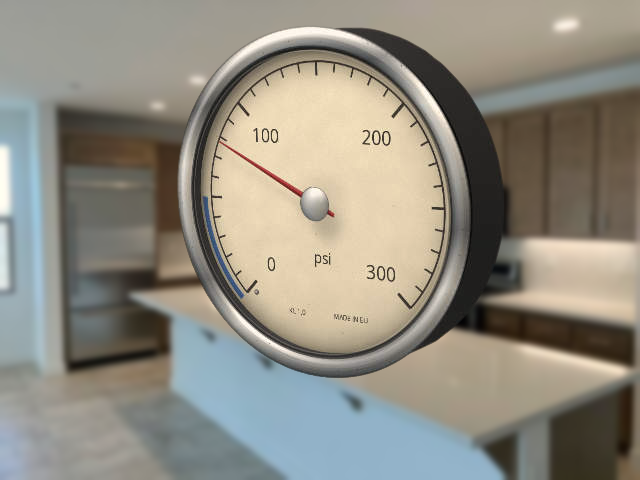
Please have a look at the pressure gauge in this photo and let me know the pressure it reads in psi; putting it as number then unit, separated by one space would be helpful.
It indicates 80 psi
